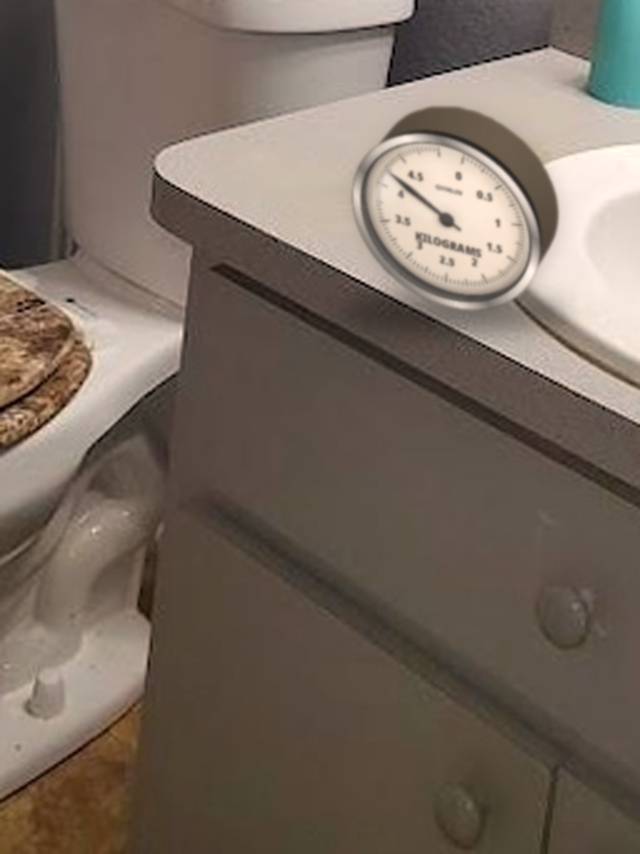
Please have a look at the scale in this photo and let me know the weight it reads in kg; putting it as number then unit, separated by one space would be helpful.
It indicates 4.25 kg
